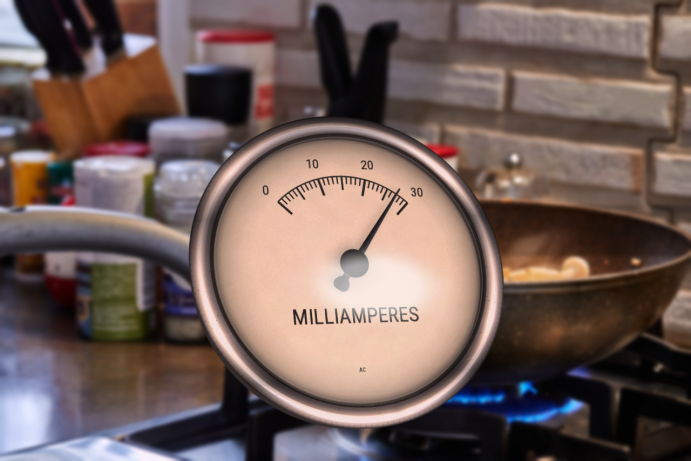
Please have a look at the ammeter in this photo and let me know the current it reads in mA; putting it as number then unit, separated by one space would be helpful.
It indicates 27 mA
